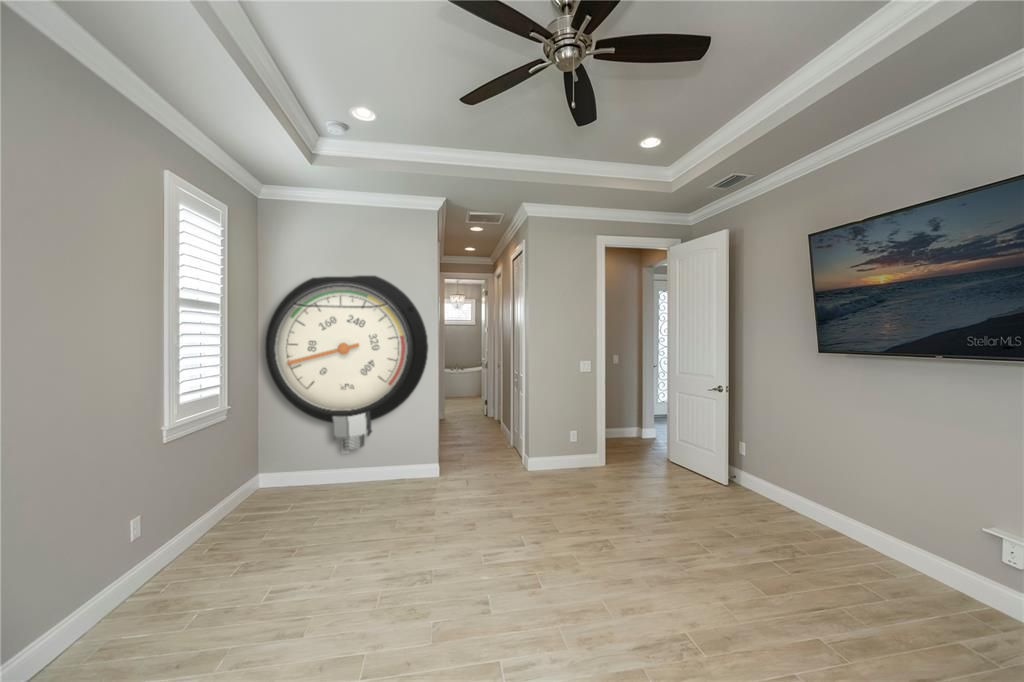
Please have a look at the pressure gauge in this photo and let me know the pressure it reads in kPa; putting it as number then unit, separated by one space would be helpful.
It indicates 50 kPa
